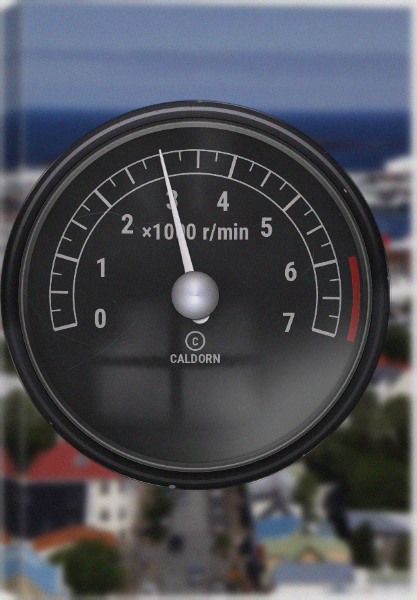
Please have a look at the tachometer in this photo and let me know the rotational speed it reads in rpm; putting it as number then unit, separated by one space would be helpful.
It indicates 3000 rpm
